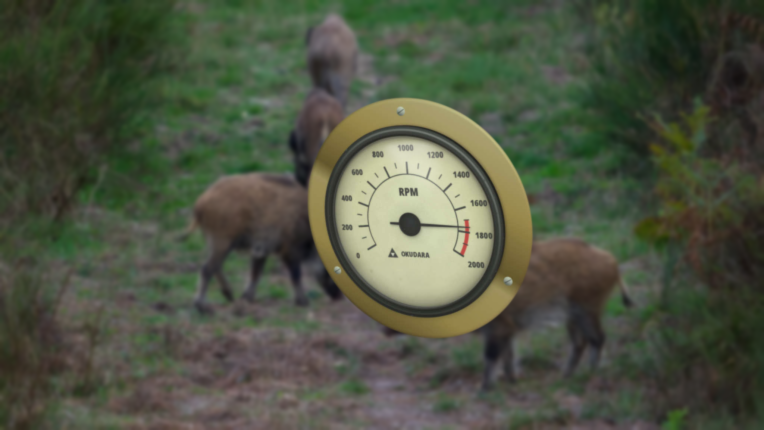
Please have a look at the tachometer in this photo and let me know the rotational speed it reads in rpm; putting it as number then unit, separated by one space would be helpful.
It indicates 1750 rpm
